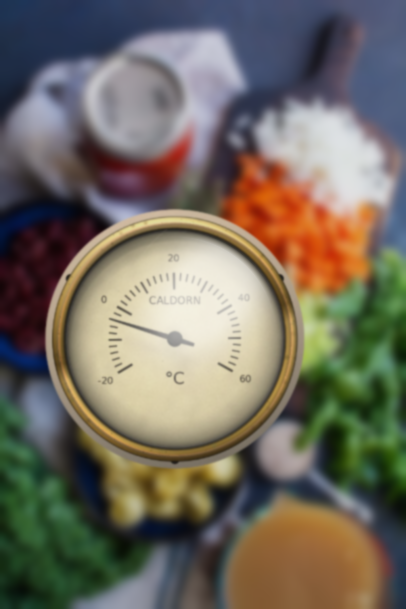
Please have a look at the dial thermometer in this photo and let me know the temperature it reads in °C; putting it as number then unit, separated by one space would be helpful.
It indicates -4 °C
